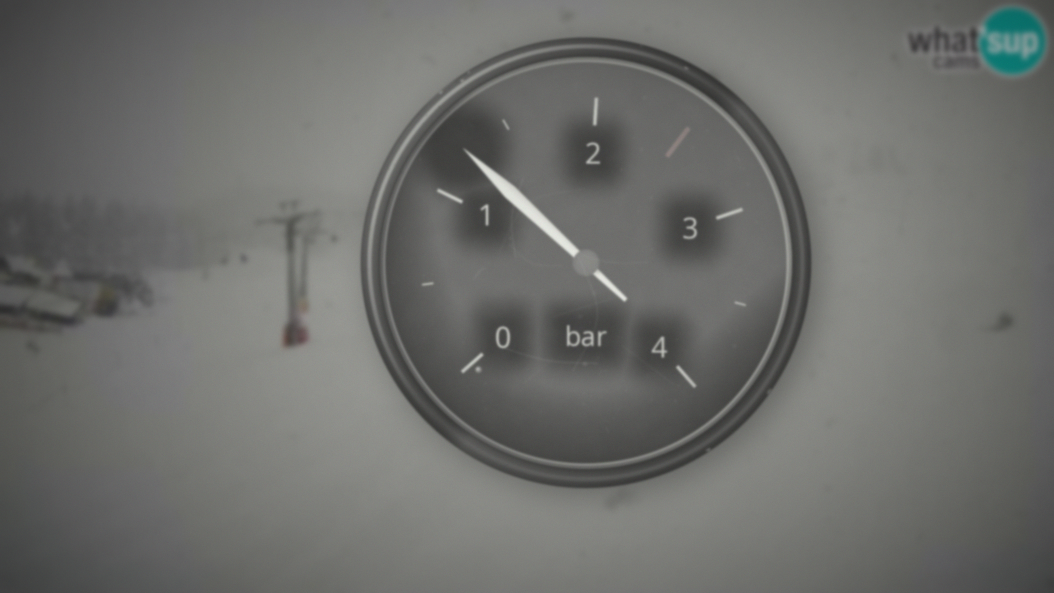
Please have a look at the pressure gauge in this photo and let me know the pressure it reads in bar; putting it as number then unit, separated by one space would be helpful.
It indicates 1.25 bar
